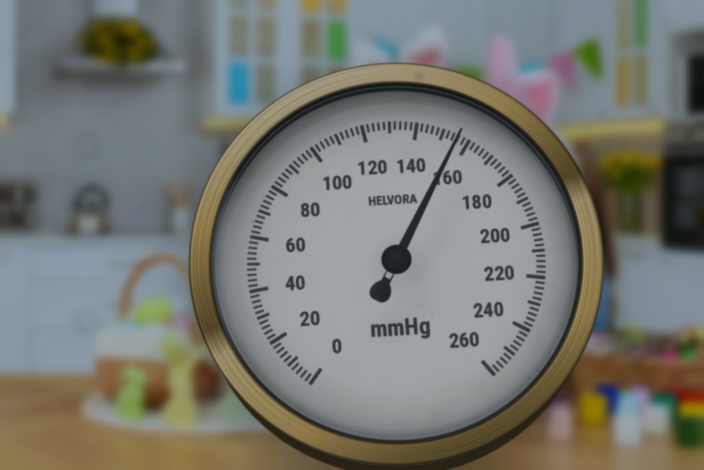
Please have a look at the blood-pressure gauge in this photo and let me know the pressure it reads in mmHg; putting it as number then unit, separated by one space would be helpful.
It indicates 156 mmHg
